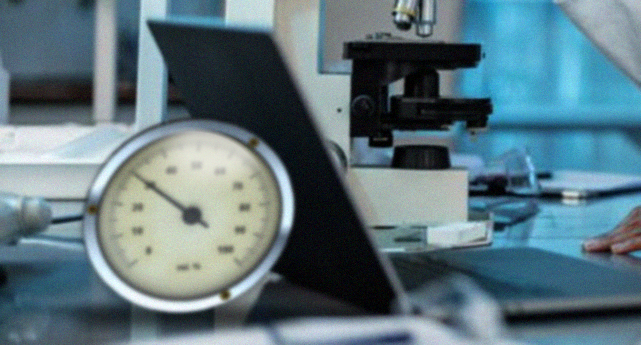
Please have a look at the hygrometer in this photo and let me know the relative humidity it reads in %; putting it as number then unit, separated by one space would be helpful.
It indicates 30 %
